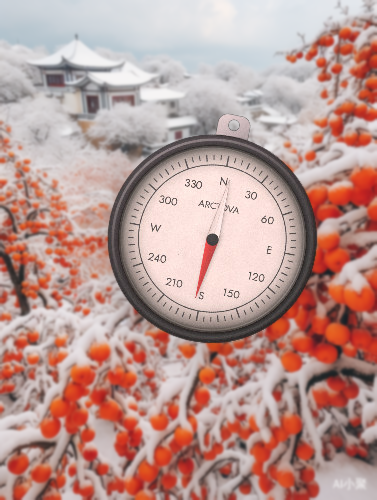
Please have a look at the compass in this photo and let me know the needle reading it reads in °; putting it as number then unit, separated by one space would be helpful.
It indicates 185 °
